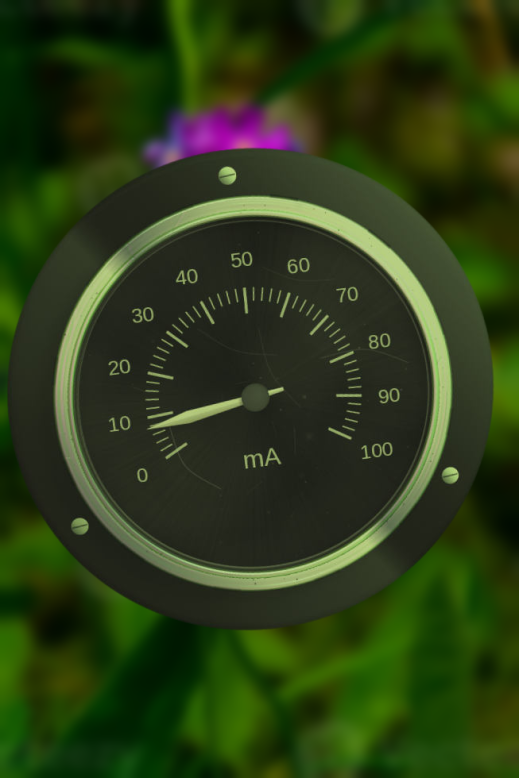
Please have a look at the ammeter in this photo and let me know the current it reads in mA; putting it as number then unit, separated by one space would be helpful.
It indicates 8 mA
